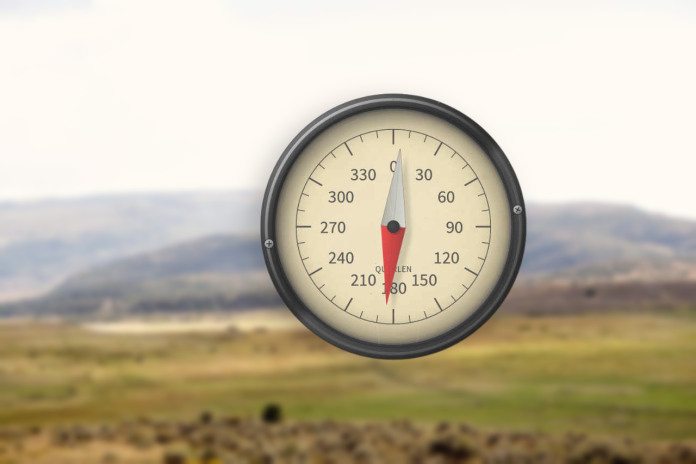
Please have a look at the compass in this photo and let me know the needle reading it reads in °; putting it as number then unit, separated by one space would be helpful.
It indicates 185 °
